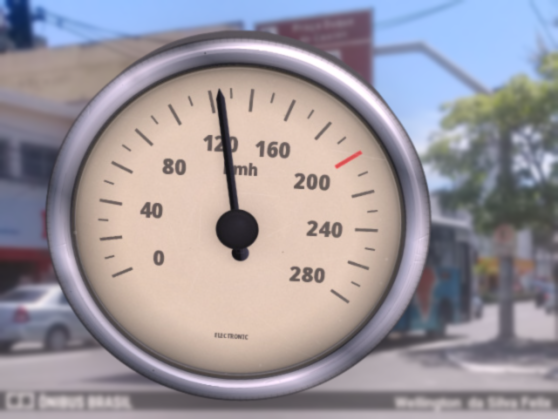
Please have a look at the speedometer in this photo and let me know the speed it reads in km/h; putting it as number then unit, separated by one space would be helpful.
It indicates 125 km/h
